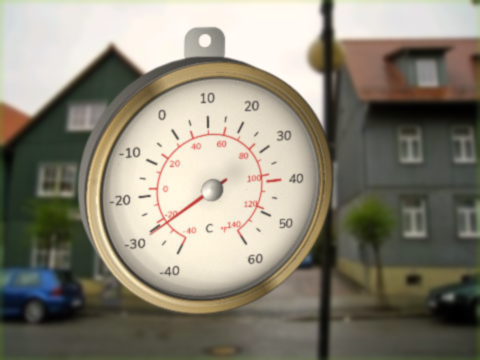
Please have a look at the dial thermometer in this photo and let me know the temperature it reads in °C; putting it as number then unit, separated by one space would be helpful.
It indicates -30 °C
